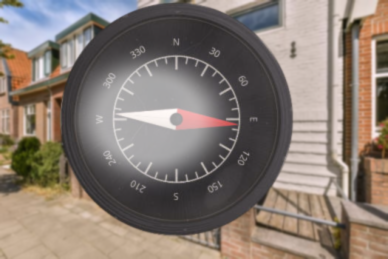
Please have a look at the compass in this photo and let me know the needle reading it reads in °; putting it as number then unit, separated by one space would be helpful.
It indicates 95 °
